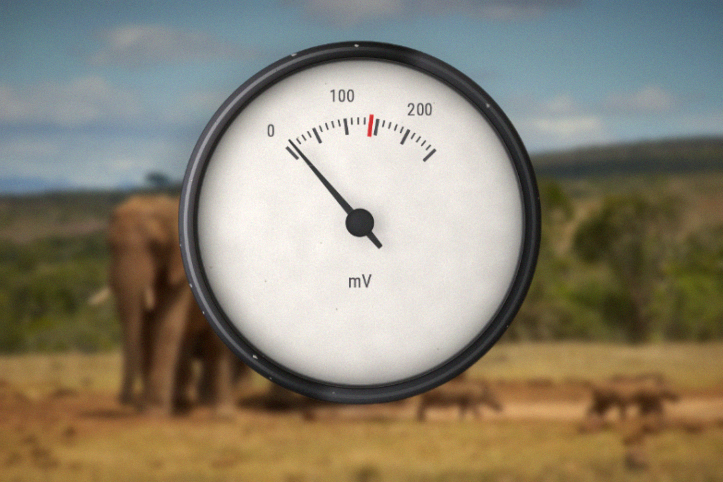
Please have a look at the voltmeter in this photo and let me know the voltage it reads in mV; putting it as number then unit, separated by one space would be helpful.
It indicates 10 mV
